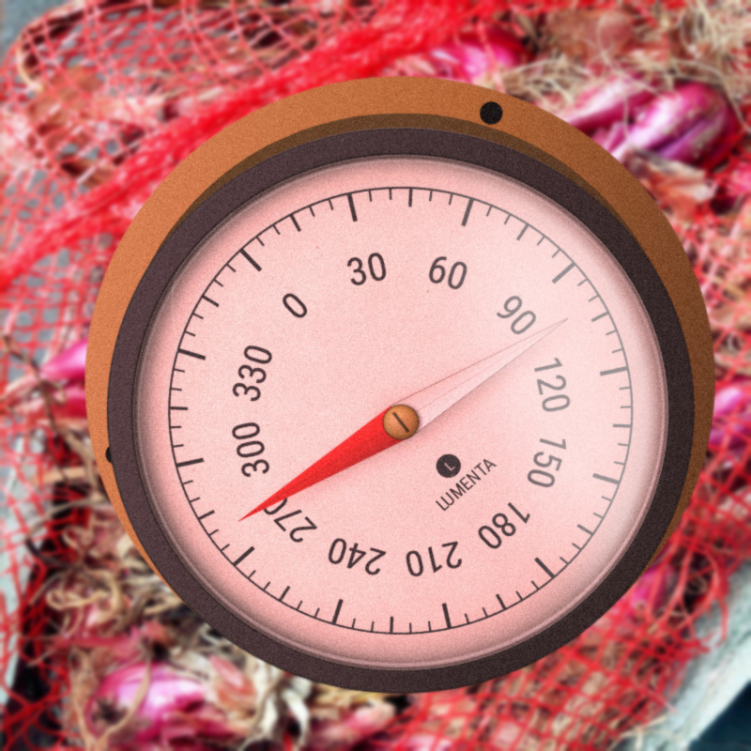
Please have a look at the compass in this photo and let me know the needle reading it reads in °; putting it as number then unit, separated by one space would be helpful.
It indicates 280 °
